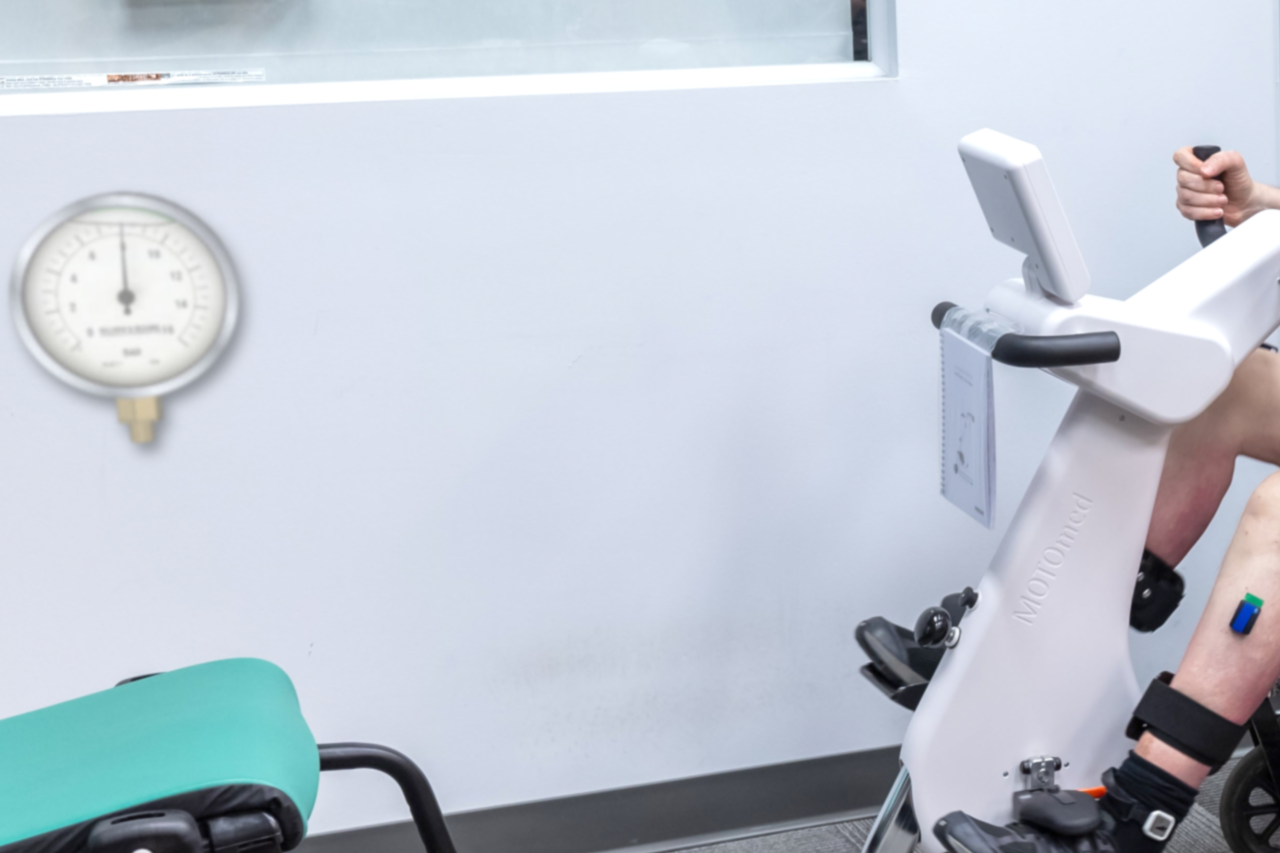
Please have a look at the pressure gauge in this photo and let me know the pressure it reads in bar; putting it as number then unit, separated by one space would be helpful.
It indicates 8 bar
